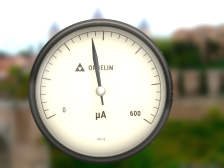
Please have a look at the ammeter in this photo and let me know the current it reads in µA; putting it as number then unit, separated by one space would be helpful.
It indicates 270 µA
